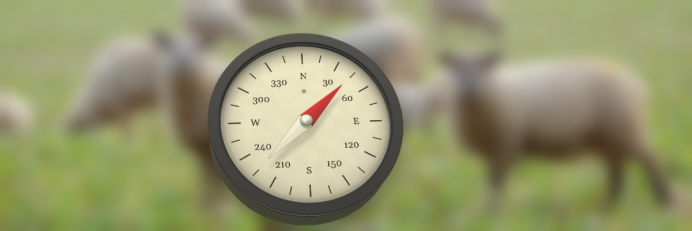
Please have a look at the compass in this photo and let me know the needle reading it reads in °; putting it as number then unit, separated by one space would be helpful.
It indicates 45 °
